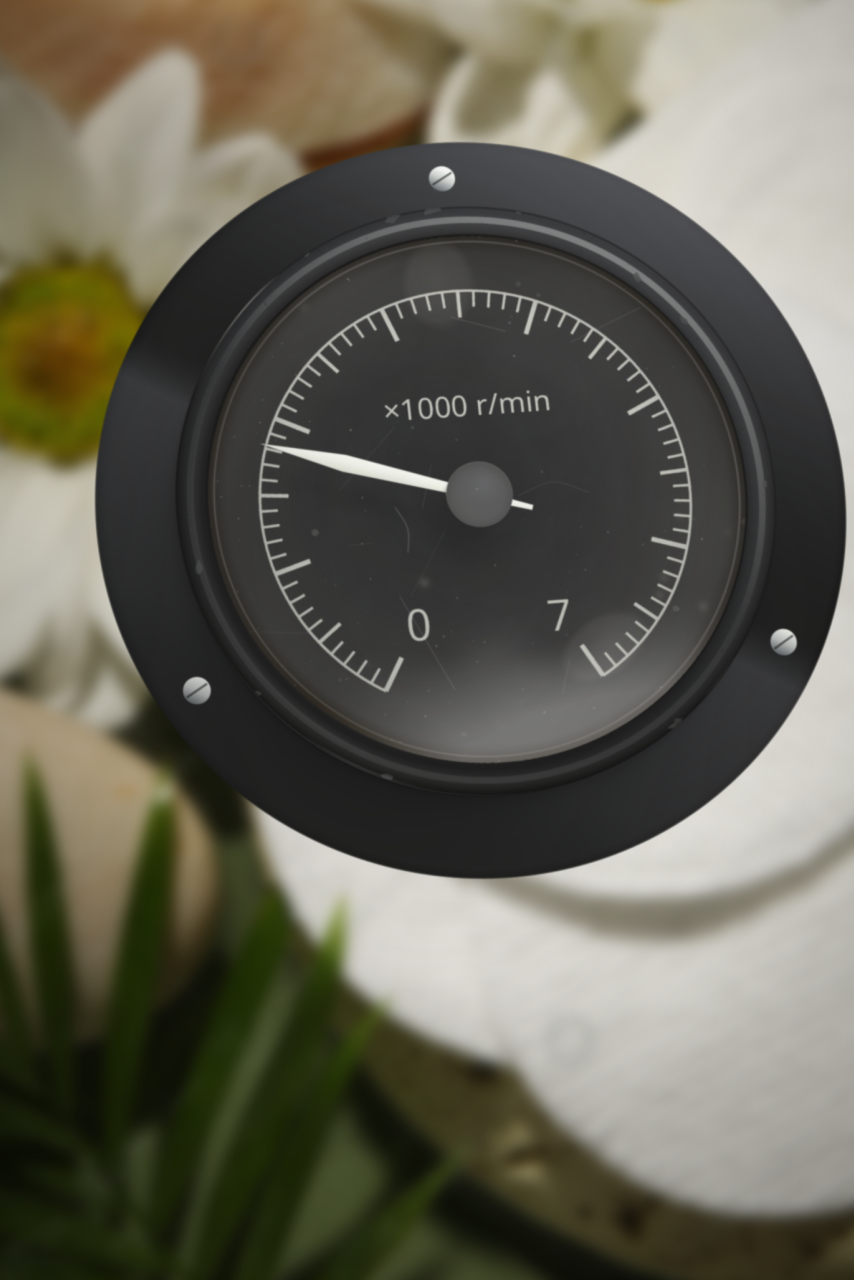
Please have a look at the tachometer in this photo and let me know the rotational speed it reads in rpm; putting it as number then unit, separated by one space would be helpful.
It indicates 1800 rpm
